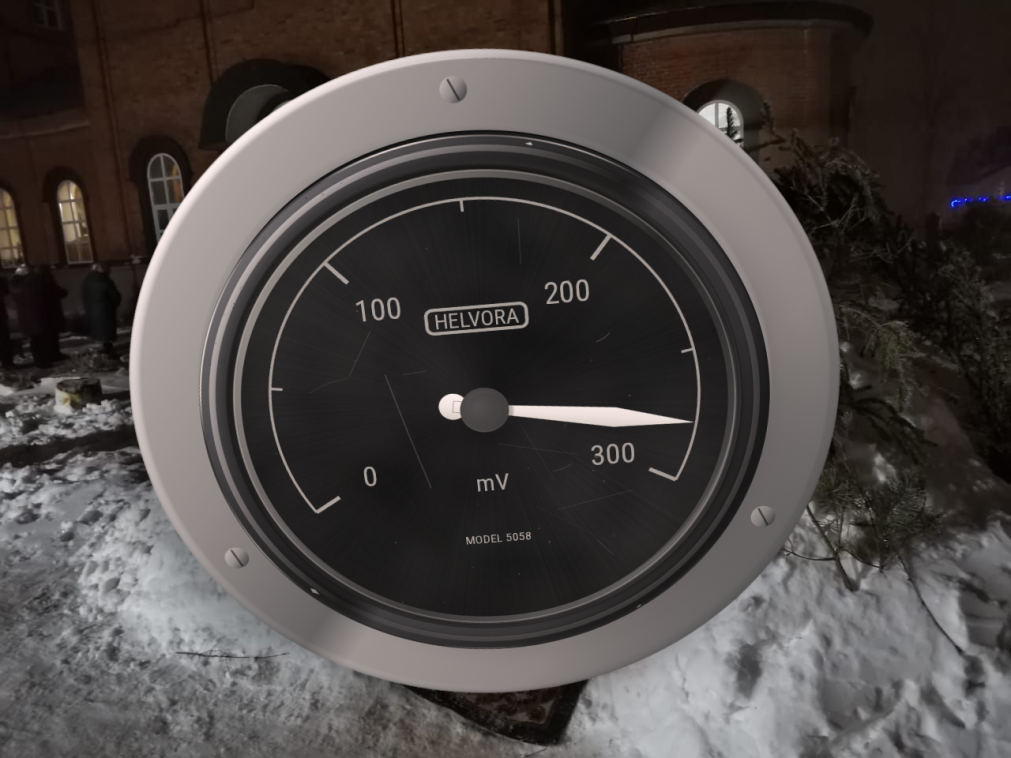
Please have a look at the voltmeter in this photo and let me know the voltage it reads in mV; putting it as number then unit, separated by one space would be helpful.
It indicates 275 mV
